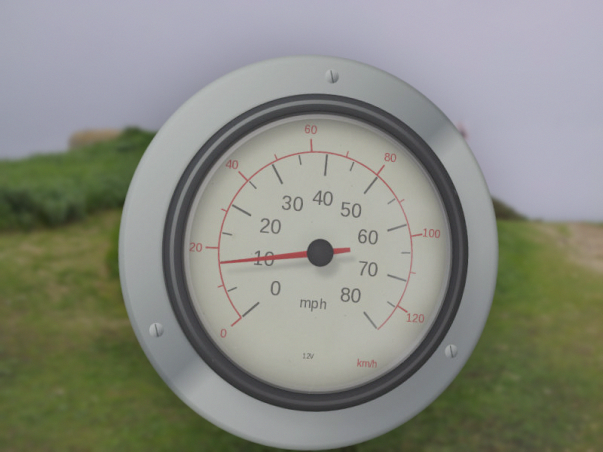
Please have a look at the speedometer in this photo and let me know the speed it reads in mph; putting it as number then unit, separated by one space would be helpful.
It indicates 10 mph
